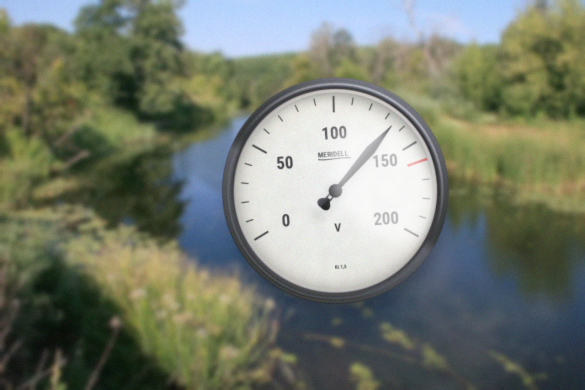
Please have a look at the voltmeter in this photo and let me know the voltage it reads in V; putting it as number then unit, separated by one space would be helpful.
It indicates 135 V
